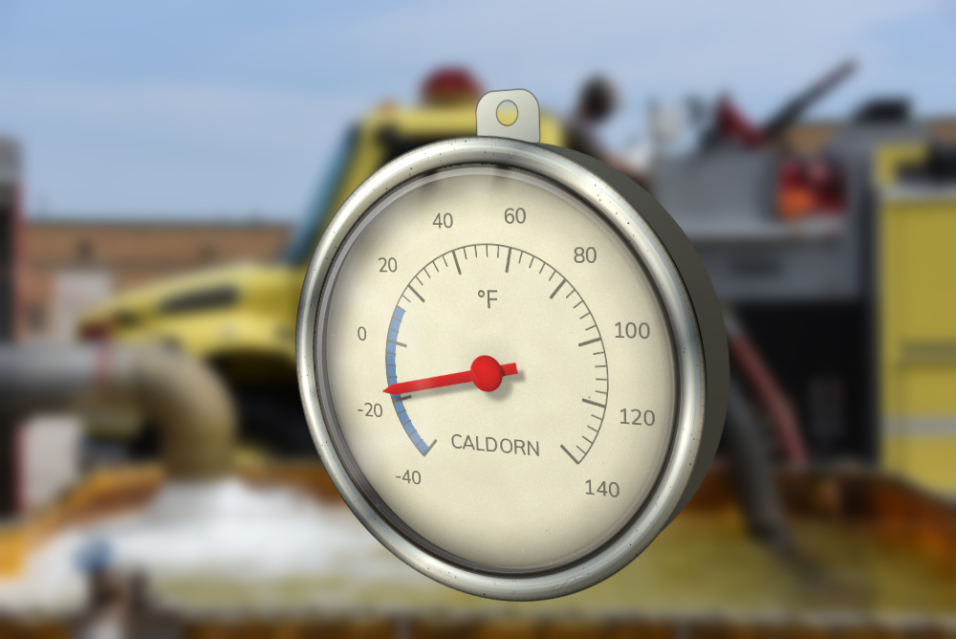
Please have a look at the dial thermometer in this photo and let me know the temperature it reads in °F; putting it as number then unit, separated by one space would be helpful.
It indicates -16 °F
